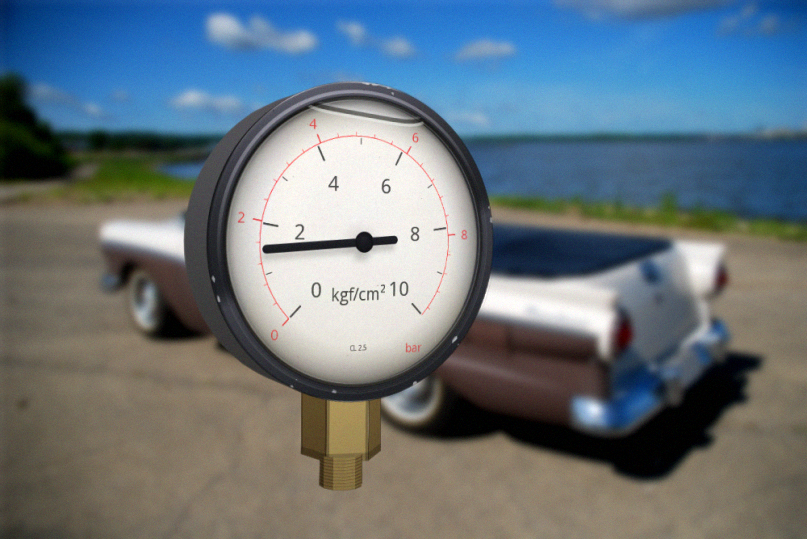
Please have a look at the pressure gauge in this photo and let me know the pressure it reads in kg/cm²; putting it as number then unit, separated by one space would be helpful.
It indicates 1.5 kg/cm²
